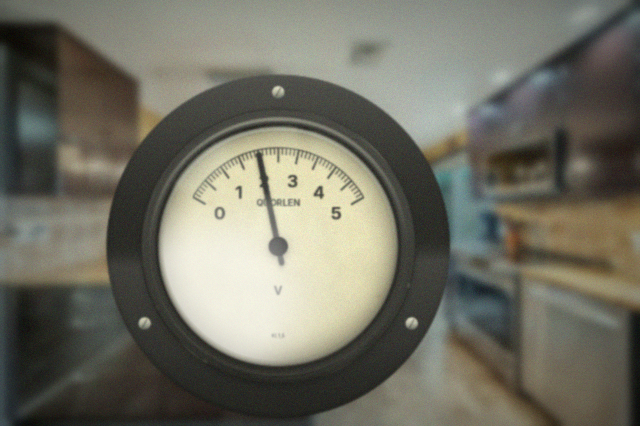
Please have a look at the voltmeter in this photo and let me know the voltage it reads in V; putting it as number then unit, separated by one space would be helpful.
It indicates 2 V
